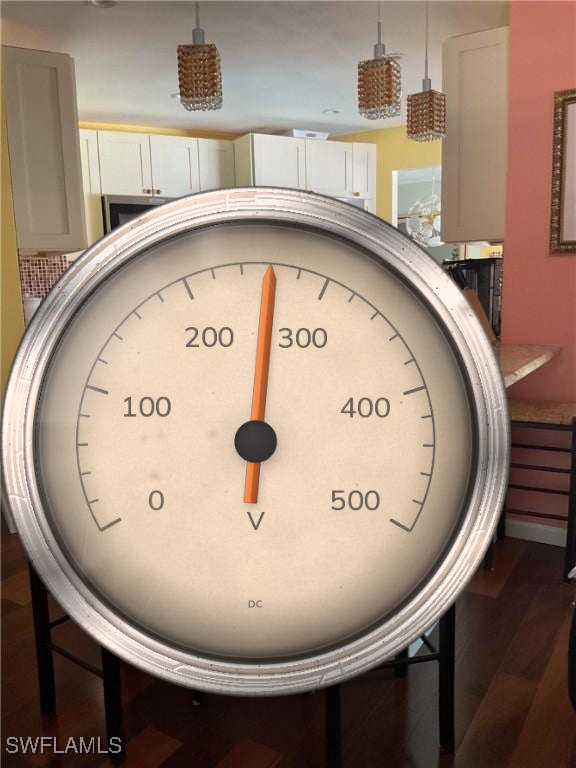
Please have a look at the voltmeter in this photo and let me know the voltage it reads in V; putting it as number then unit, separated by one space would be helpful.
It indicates 260 V
